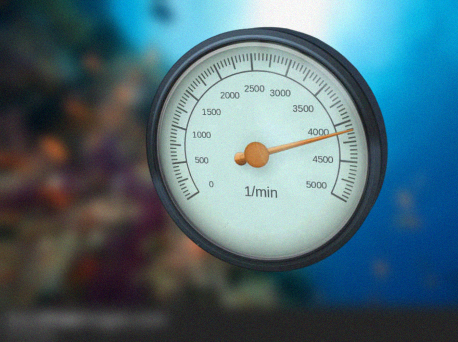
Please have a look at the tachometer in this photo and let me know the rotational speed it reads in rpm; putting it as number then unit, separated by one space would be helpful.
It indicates 4100 rpm
